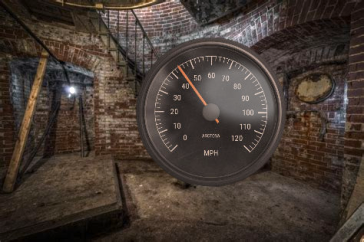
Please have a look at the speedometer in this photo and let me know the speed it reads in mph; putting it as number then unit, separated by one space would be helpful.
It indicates 44 mph
